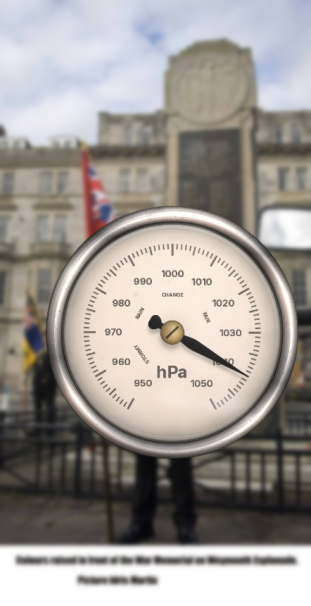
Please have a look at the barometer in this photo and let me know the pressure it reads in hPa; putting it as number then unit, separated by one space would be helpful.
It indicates 1040 hPa
